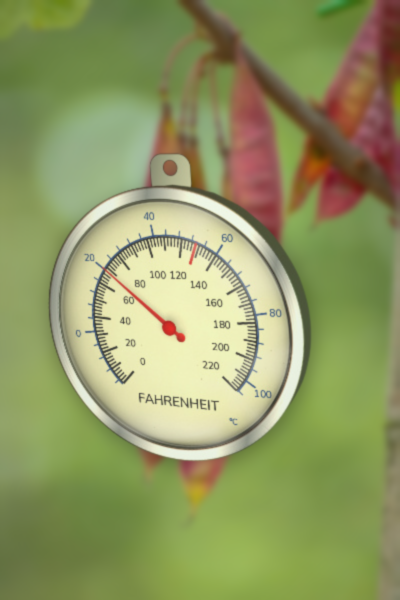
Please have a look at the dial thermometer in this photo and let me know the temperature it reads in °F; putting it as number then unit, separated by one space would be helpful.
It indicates 70 °F
